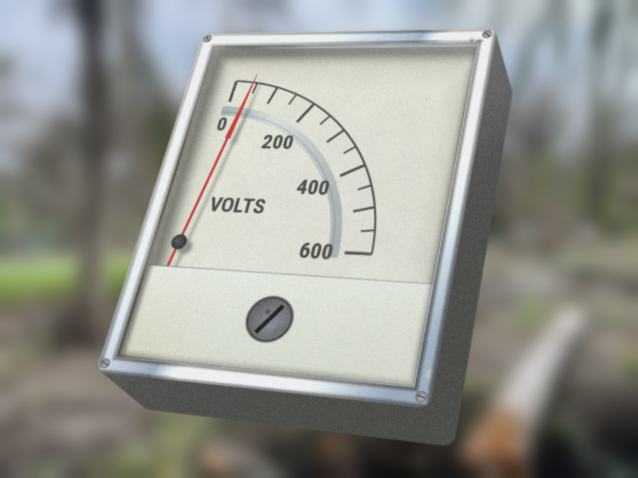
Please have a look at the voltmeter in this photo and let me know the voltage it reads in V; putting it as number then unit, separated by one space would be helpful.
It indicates 50 V
